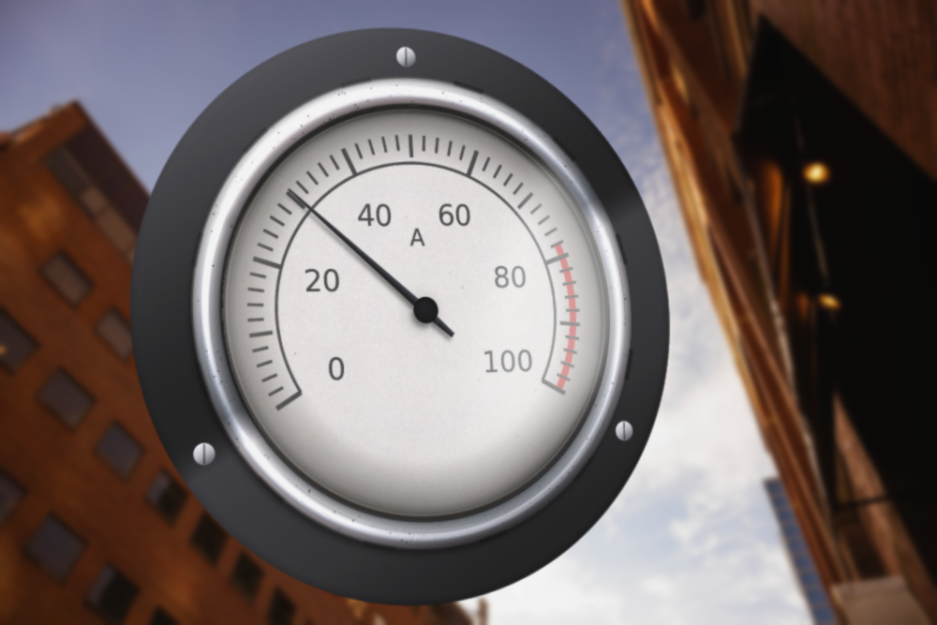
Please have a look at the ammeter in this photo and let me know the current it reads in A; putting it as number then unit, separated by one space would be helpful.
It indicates 30 A
